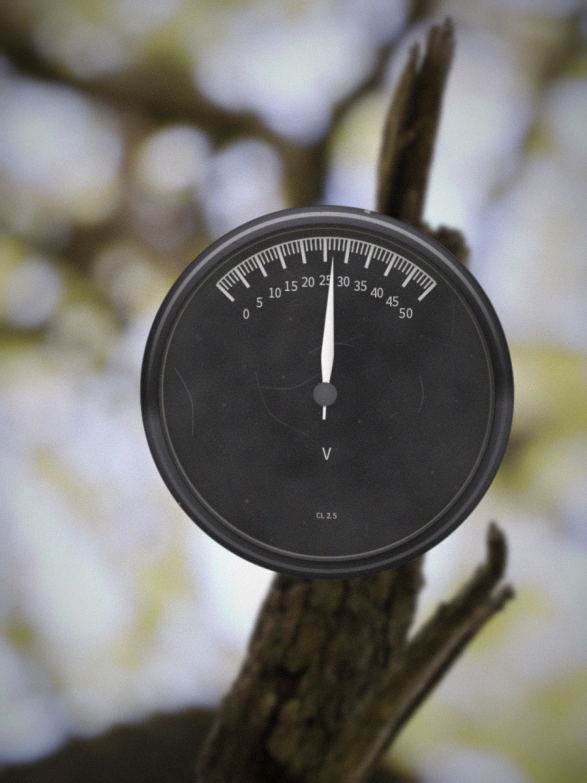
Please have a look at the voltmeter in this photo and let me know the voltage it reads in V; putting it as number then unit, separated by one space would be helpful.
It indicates 27 V
